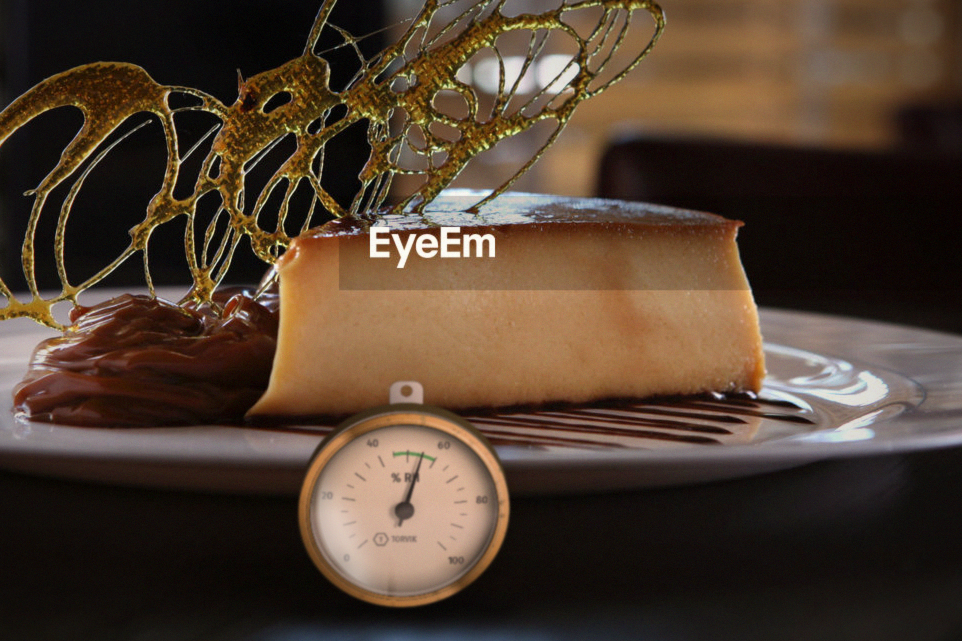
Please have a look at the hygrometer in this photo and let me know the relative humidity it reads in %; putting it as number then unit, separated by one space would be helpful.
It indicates 55 %
